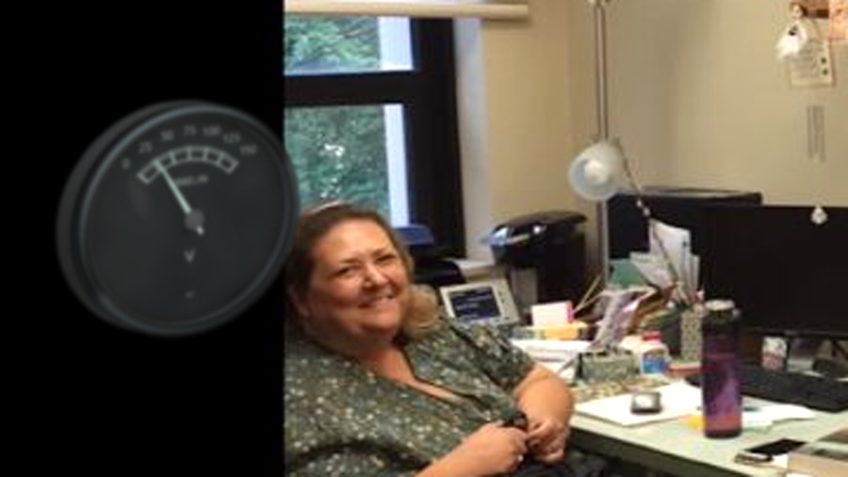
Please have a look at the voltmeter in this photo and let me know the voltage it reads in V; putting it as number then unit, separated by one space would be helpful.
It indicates 25 V
